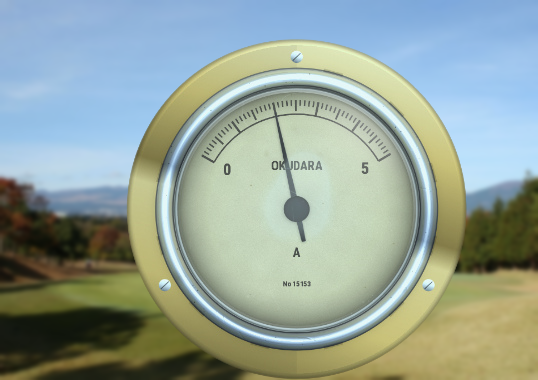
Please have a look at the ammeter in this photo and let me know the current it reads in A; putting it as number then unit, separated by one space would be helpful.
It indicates 2 A
